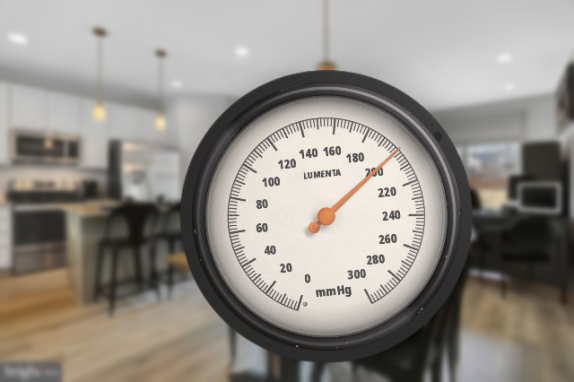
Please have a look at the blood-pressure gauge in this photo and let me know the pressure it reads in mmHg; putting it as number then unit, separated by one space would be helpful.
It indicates 200 mmHg
